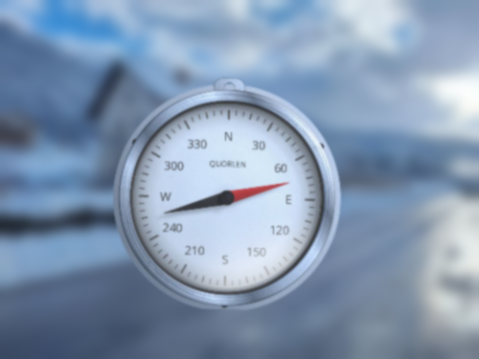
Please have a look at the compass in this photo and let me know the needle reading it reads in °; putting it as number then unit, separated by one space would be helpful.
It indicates 75 °
